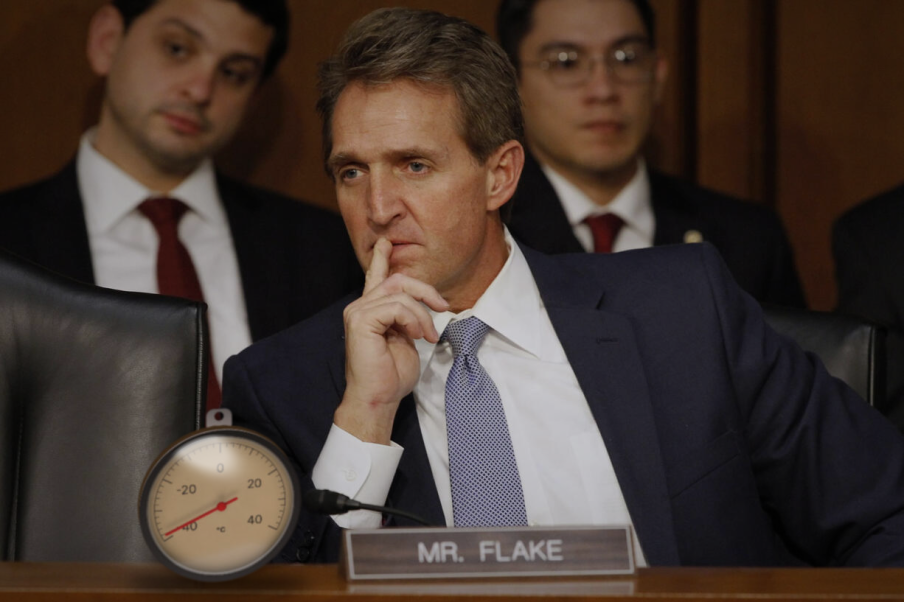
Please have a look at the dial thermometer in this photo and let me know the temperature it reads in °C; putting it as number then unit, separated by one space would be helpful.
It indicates -38 °C
